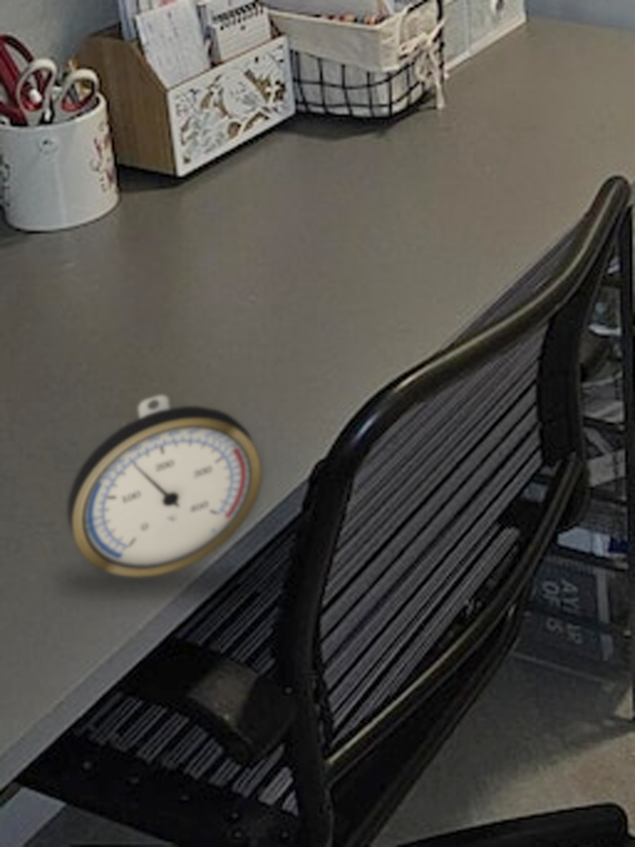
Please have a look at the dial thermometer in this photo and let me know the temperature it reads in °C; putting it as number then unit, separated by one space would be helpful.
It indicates 160 °C
